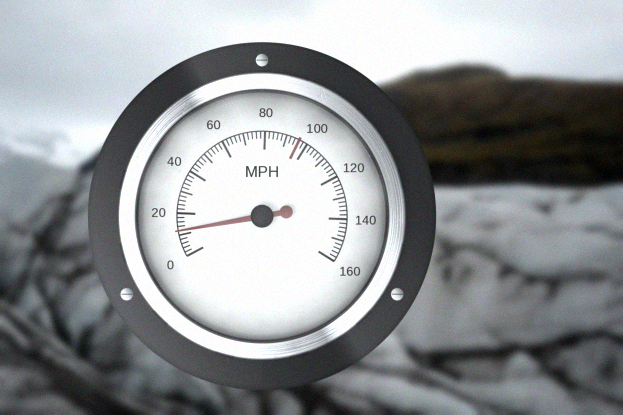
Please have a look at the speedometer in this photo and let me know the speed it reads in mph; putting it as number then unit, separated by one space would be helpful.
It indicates 12 mph
